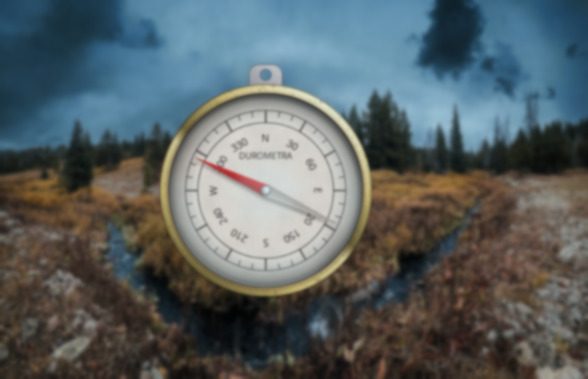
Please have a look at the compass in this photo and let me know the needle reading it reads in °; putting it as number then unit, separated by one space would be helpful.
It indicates 295 °
